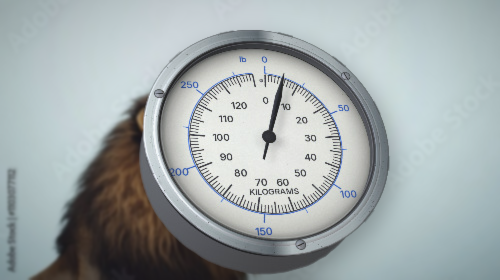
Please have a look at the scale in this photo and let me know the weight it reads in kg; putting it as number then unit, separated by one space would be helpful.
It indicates 5 kg
